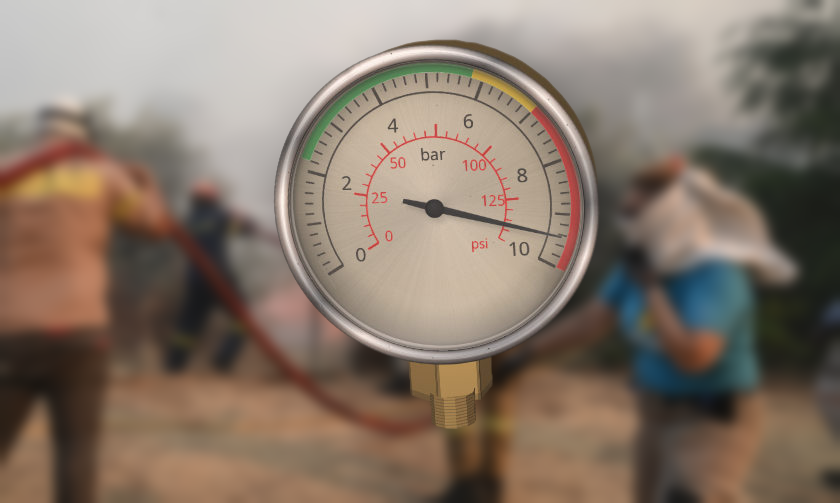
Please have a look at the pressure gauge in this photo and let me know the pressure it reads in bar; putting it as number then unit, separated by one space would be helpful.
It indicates 9.4 bar
